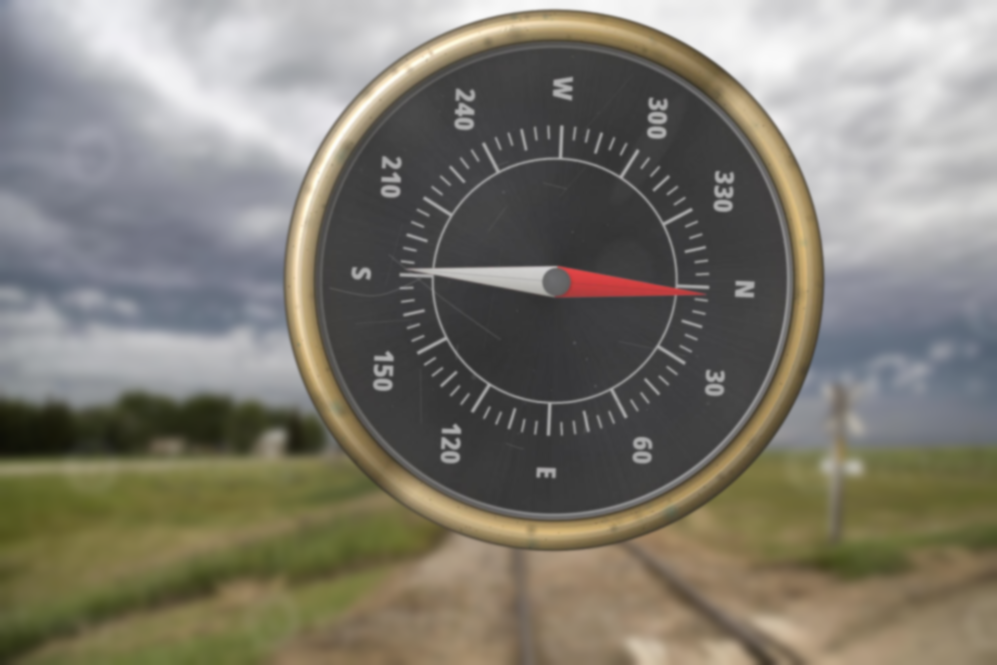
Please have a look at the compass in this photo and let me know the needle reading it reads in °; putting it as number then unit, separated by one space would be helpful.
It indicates 2.5 °
